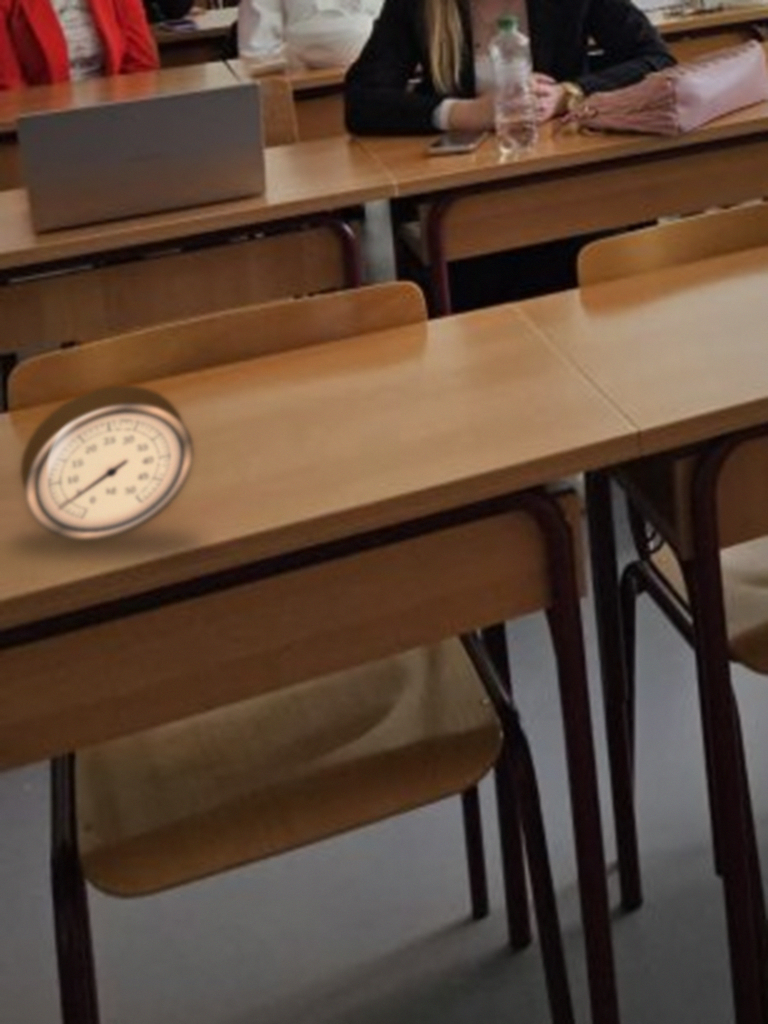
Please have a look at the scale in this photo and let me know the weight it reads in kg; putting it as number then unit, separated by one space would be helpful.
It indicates 5 kg
